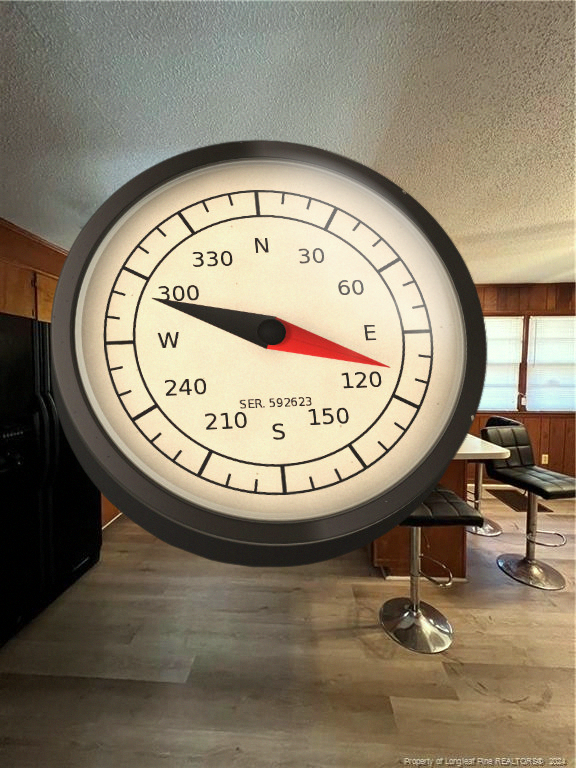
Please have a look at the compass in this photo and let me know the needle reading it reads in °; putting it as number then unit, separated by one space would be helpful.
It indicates 110 °
